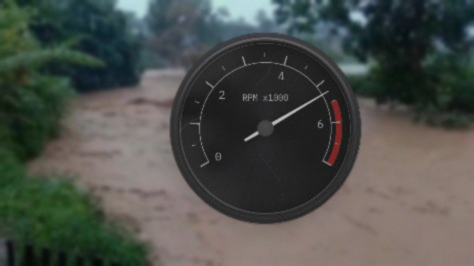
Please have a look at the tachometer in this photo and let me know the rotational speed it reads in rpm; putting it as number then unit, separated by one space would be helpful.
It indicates 5250 rpm
